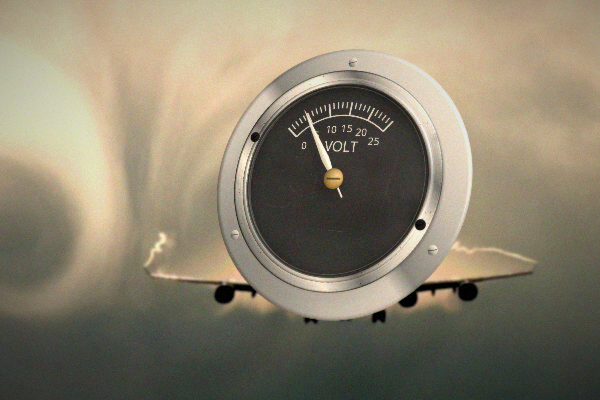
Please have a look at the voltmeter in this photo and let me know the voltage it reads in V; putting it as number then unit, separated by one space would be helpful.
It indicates 5 V
